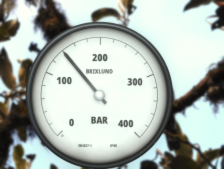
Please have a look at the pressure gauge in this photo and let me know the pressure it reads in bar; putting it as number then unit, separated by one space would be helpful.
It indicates 140 bar
